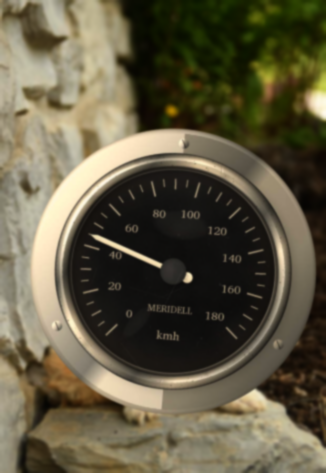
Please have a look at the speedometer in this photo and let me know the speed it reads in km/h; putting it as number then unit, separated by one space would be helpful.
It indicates 45 km/h
